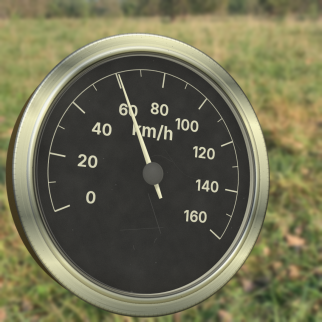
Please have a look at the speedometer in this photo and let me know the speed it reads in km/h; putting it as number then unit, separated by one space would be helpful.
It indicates 60 km/h
